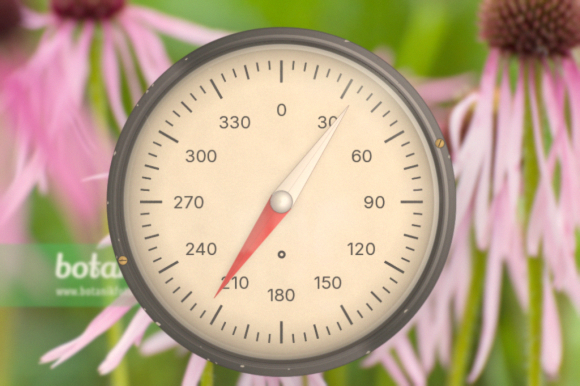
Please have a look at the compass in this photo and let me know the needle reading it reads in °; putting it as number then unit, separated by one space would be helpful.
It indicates 215 °
